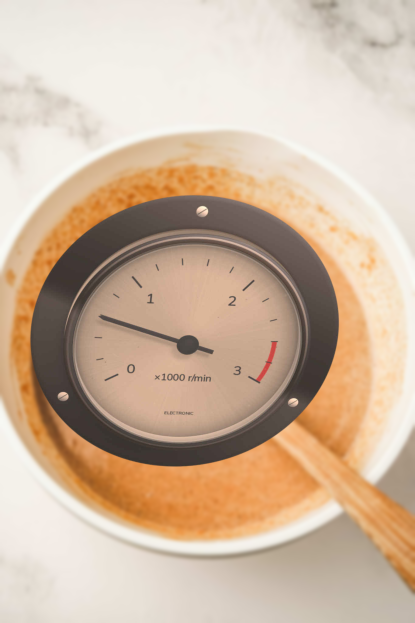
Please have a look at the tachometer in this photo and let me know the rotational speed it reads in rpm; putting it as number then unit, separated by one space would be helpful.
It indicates 600 rpm
